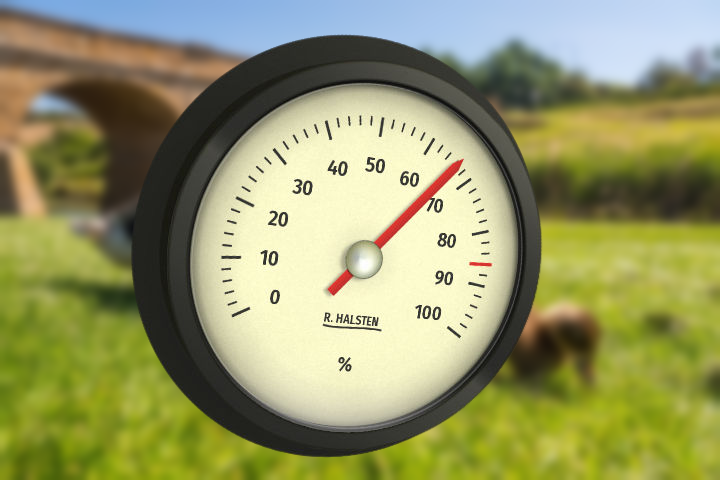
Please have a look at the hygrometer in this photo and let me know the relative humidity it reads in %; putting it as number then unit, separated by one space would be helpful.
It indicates 66 %
